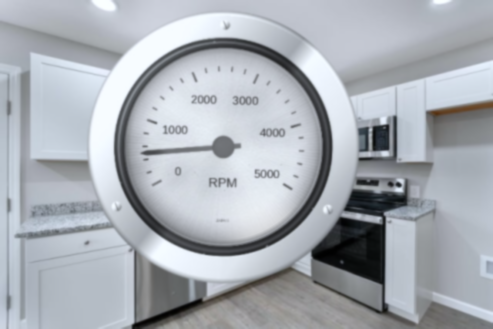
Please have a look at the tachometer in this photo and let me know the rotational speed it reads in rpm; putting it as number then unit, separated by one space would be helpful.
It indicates 500 rpm
